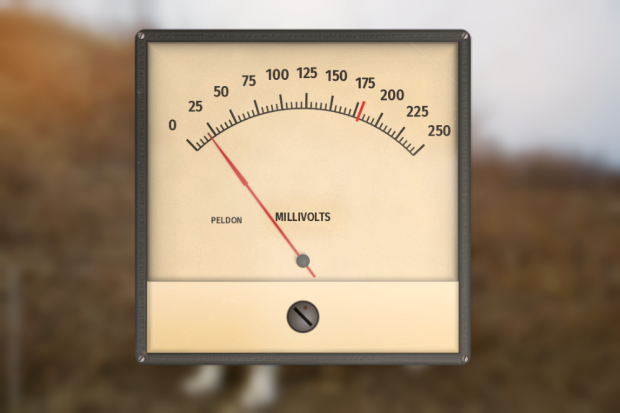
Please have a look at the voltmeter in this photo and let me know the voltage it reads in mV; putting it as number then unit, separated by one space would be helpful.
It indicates 20 mV
